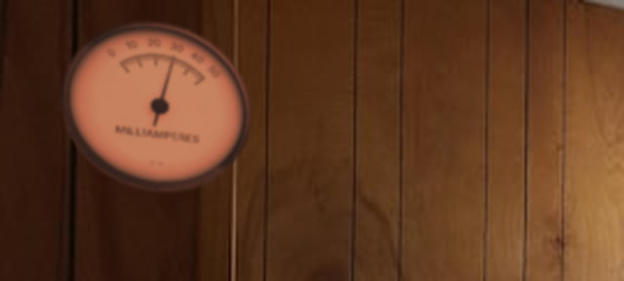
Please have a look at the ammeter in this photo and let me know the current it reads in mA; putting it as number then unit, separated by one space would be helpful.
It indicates 30 mA
